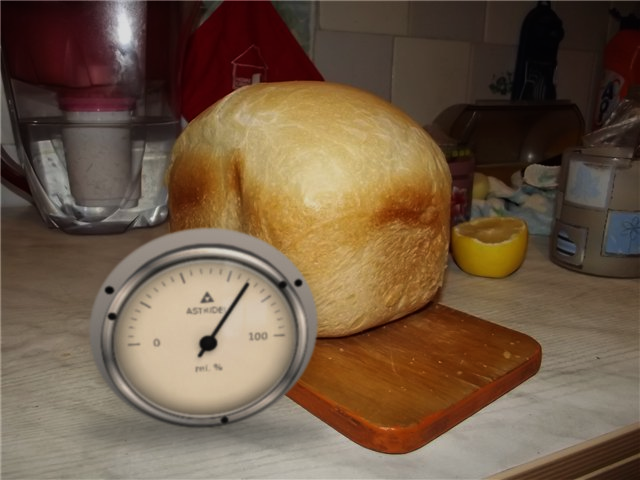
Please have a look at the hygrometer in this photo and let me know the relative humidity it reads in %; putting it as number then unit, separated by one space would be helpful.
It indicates 68 %
